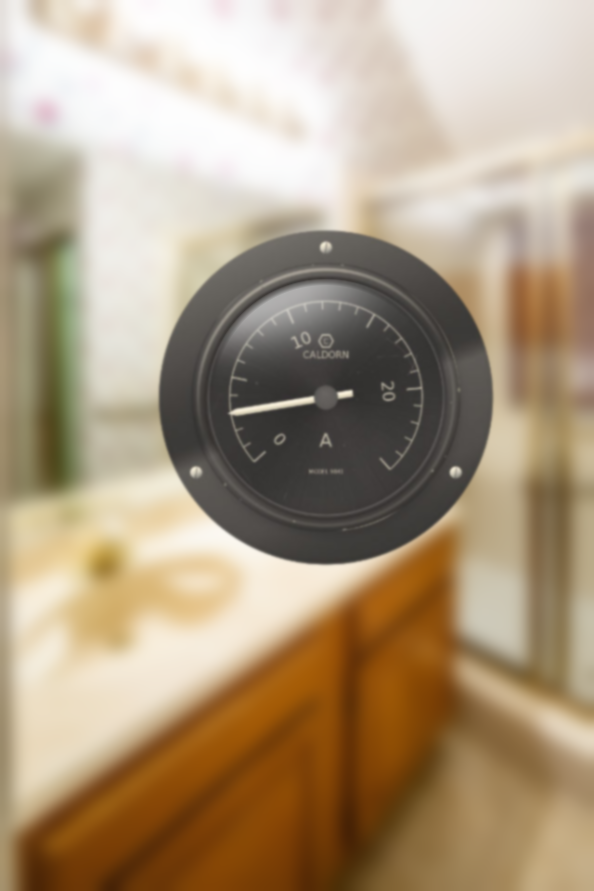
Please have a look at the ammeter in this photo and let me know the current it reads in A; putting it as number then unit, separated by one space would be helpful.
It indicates 3 A
